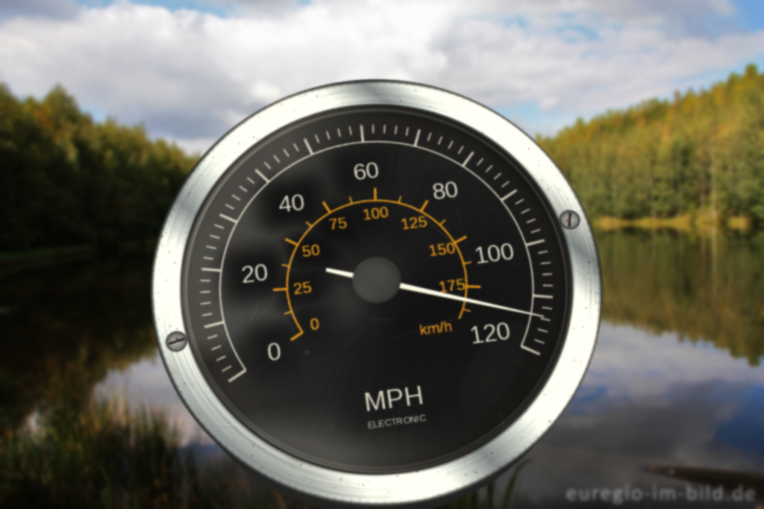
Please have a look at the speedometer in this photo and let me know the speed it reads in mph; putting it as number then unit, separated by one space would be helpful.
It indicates 114 mph
